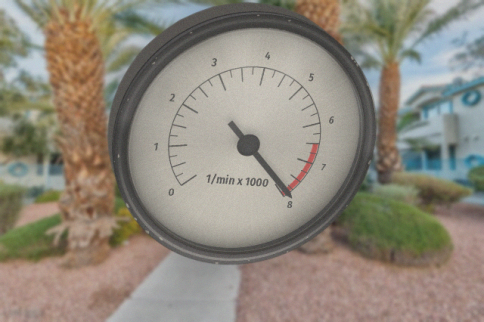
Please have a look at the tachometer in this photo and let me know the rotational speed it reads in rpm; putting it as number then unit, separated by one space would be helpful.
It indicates 7875 rpm
